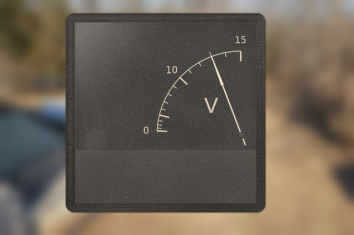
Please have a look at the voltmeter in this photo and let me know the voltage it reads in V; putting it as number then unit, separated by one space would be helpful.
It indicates 13 V
